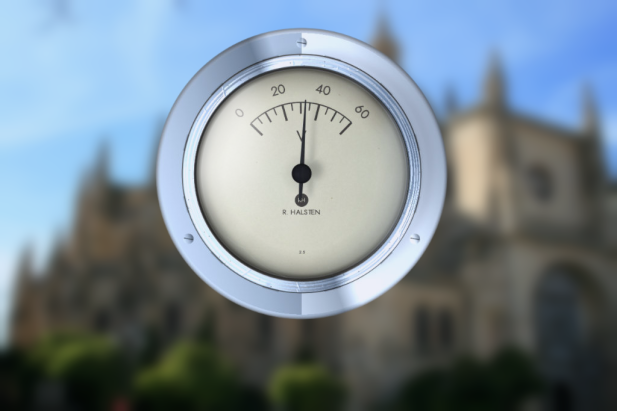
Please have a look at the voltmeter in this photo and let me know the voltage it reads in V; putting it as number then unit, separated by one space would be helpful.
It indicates 32.5 V
